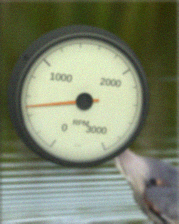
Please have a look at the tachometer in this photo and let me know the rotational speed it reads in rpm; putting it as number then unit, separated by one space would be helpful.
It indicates 500 rpm
